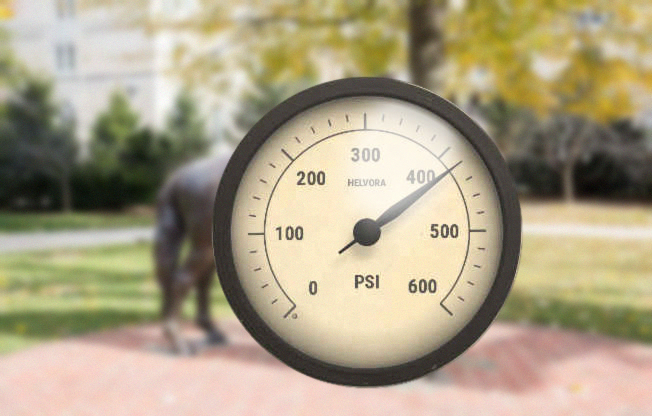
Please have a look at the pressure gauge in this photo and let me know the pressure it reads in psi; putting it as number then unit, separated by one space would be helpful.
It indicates 420 psi
